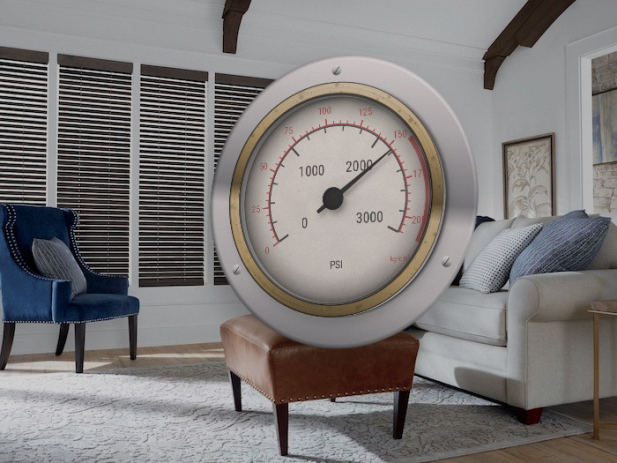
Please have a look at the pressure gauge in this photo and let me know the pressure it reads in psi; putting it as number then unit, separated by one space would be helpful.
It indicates 2200 psi
